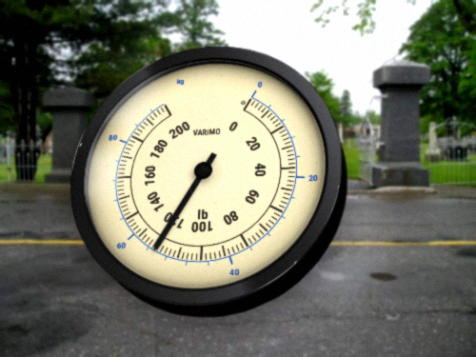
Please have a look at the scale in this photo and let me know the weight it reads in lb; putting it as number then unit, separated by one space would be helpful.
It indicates 120 lb
